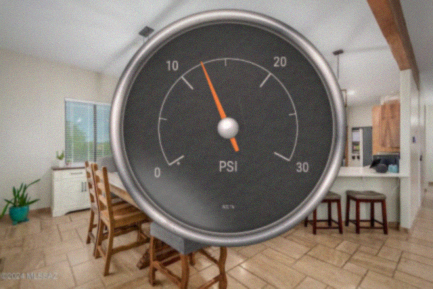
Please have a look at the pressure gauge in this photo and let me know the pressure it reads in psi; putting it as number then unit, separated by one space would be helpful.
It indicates 12.5 psi
